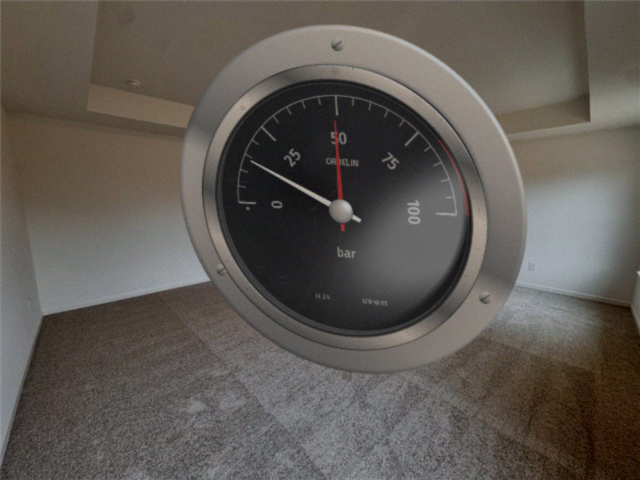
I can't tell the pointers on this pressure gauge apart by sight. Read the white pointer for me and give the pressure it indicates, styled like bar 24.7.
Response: bar 15
